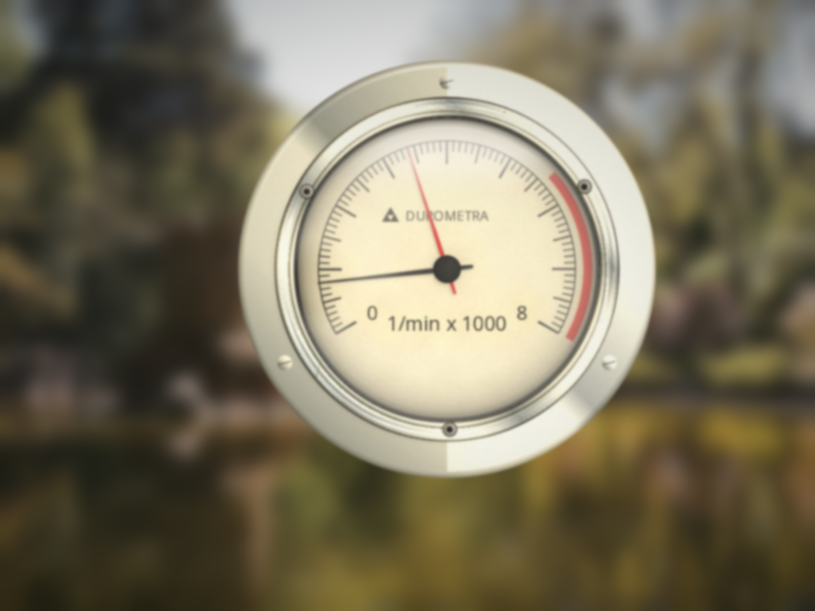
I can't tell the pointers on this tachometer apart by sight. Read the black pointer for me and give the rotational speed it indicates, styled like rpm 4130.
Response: rpm 800
